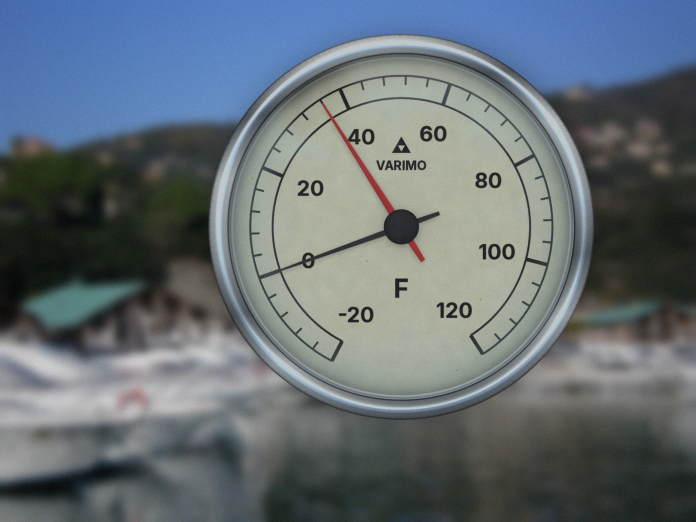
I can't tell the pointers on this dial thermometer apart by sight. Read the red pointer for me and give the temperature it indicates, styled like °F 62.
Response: °F 36
